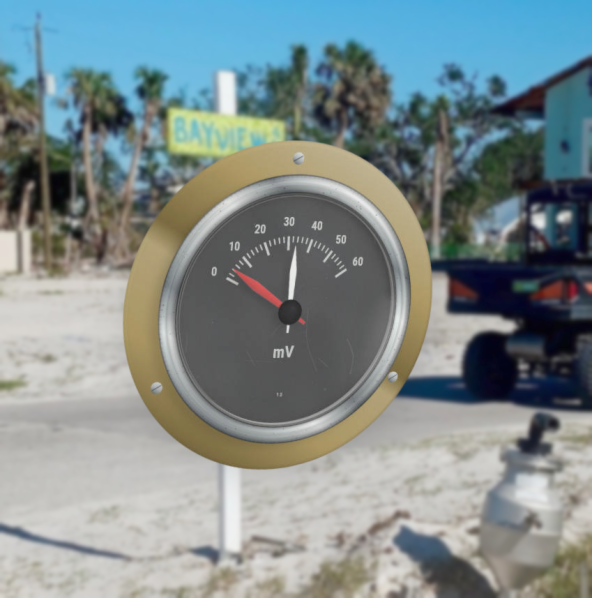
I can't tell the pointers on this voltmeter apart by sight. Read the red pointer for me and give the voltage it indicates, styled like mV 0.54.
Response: mV 4
